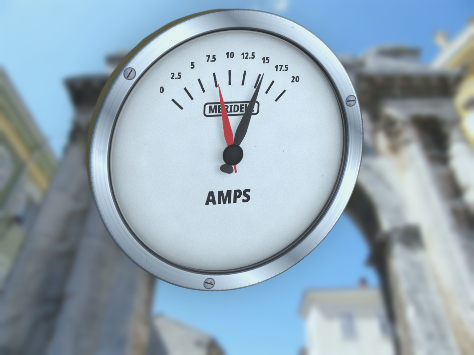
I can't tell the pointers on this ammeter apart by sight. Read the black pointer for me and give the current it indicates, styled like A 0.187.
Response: A 15
